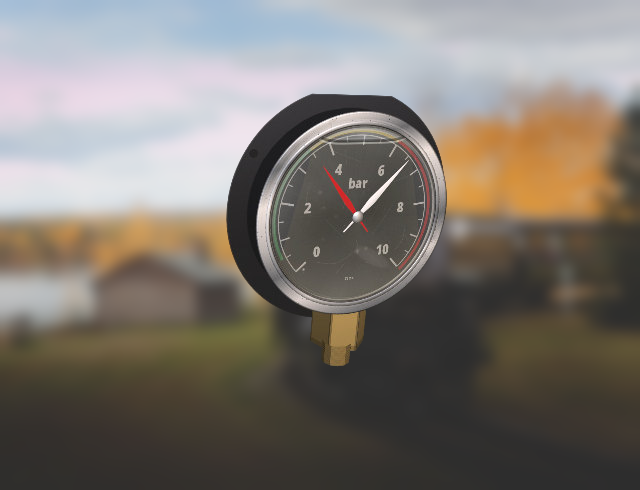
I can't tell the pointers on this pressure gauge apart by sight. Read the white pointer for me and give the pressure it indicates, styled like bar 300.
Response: bar 6.5
